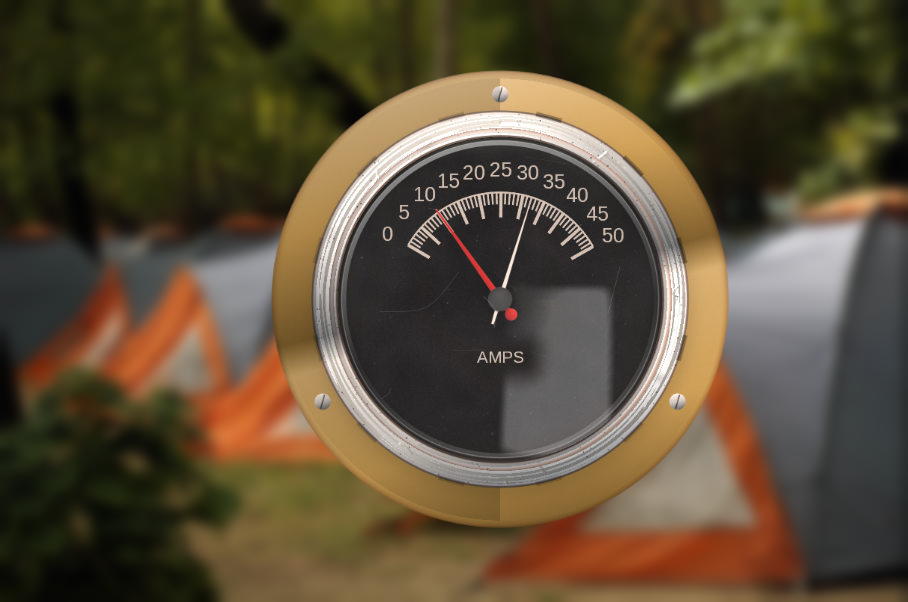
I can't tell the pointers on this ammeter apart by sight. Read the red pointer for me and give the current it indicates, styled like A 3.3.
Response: A 10
